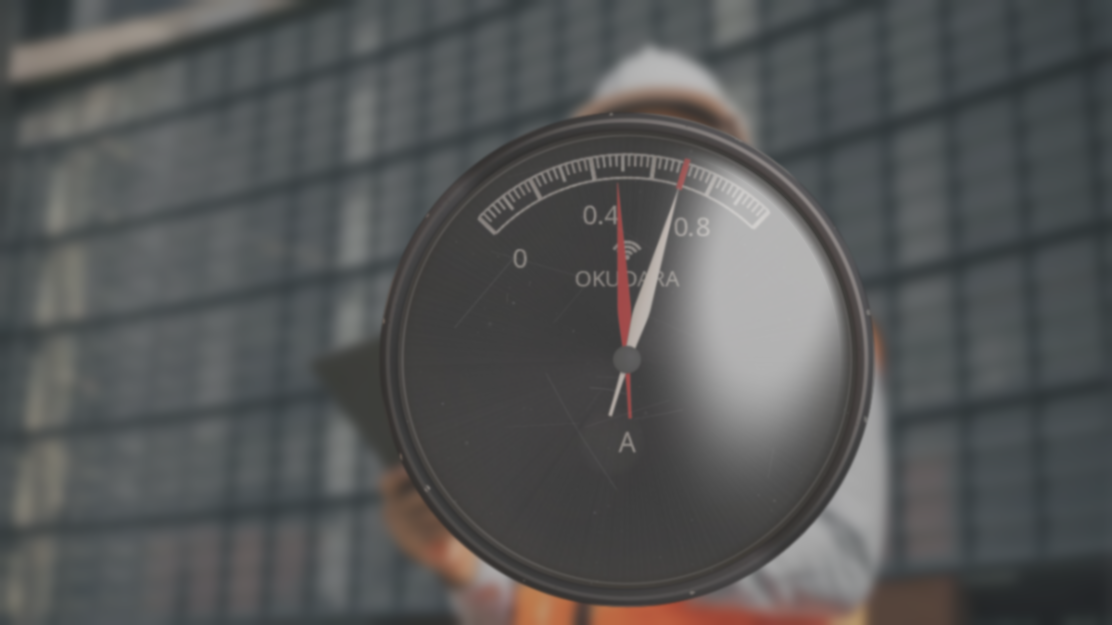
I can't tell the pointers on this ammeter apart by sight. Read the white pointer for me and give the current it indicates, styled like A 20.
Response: A 0.7
